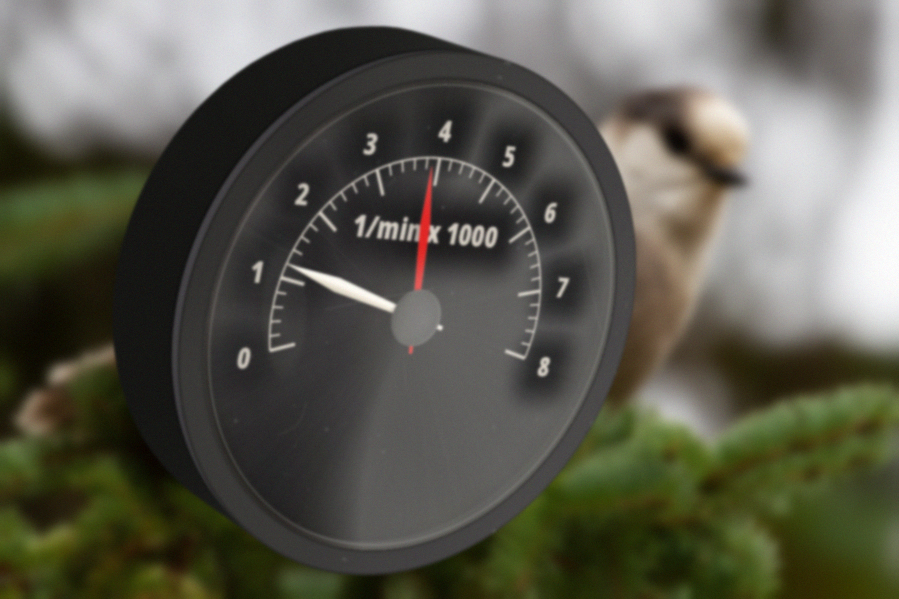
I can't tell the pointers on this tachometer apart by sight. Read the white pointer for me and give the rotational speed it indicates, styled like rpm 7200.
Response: rpm 1200
